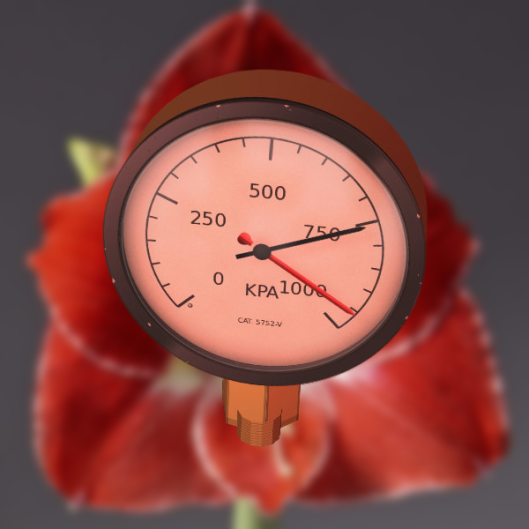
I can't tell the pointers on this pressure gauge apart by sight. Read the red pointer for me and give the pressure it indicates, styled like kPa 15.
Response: kPa 950
